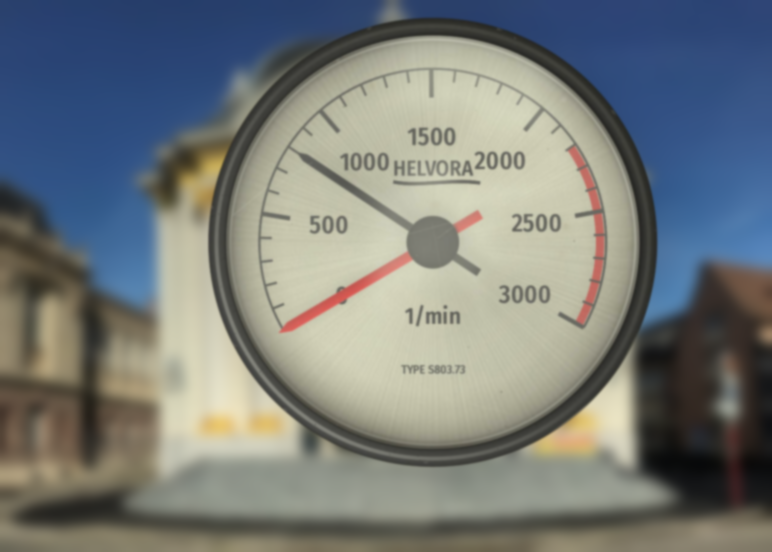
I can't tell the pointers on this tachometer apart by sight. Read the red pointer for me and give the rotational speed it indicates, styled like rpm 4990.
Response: rpm 0
